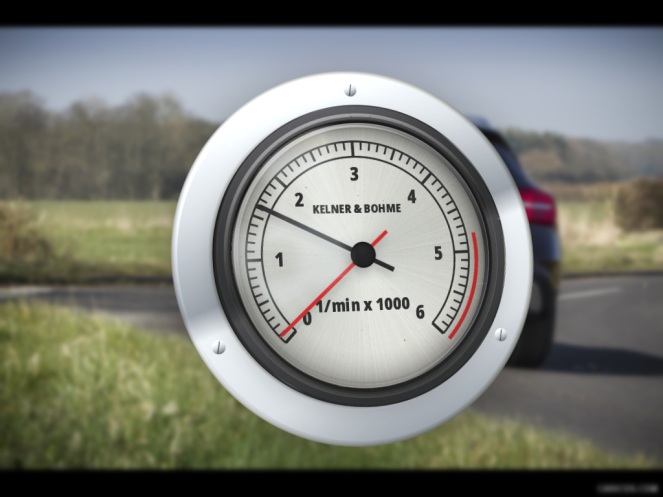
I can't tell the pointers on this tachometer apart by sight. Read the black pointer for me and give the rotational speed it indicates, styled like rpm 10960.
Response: rpm 1600
